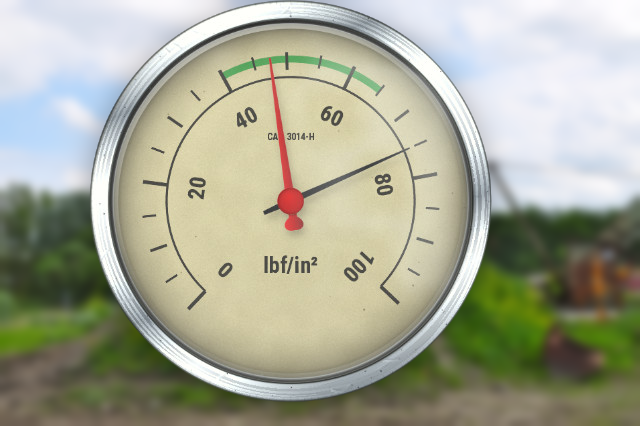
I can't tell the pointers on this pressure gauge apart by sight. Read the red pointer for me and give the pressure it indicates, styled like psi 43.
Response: psi 47.5
